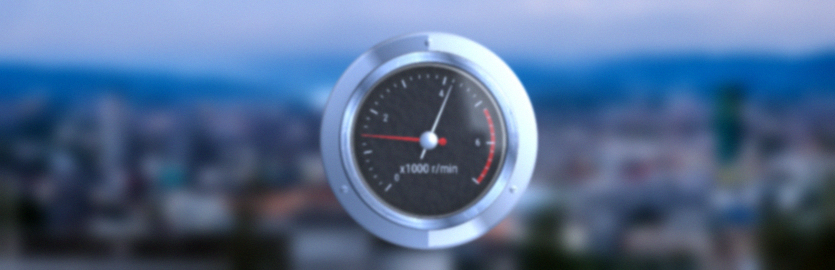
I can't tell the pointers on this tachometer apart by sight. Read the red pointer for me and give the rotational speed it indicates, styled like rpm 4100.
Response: rpm 1400
